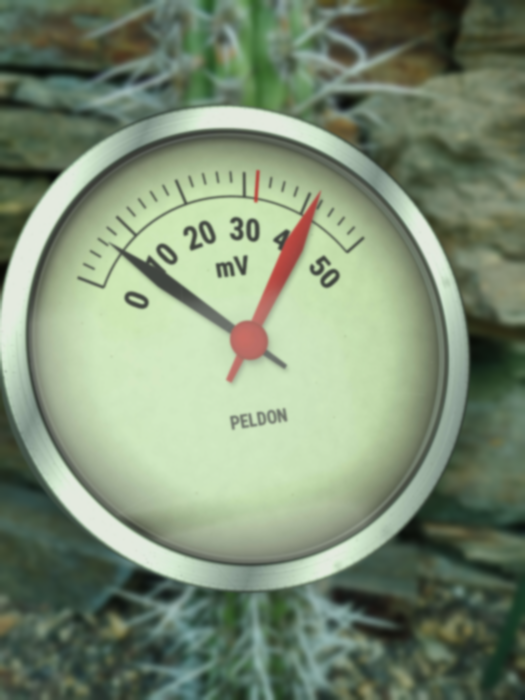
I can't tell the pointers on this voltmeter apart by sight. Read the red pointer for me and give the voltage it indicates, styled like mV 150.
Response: mV 41
